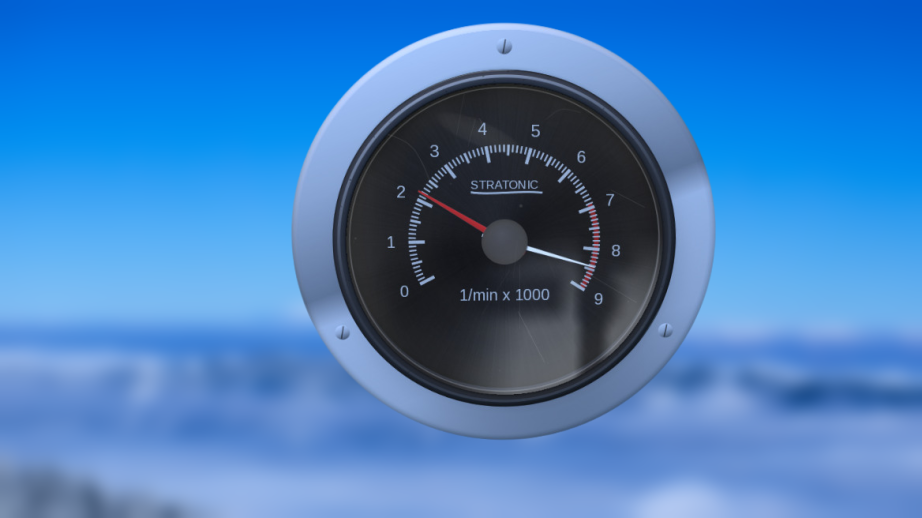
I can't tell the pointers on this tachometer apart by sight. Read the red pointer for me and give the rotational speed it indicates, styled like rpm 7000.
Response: rpm 2200
